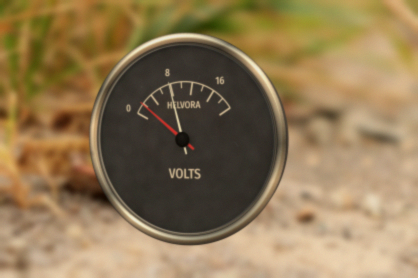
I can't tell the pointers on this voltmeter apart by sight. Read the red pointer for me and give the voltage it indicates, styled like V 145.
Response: V 2
